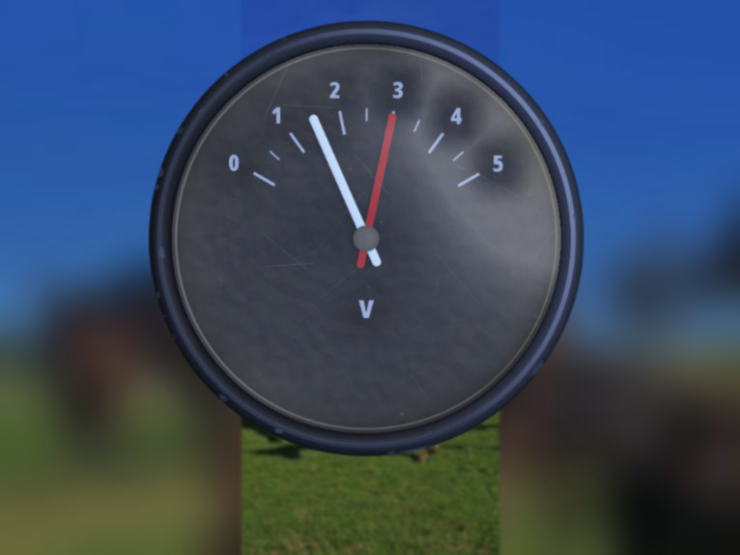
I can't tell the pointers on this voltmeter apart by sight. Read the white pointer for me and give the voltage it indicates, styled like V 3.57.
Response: V 1.5
